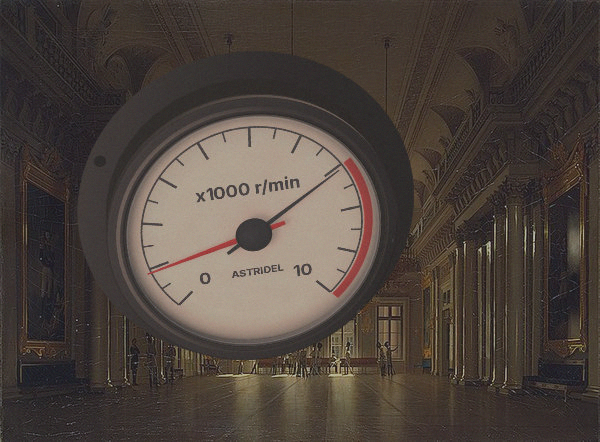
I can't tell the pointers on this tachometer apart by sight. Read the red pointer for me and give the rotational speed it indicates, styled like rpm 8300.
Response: rpm 1000
